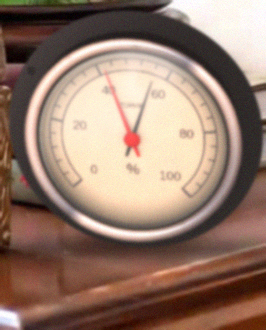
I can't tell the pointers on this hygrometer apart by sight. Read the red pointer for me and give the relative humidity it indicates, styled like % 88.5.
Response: % 42
